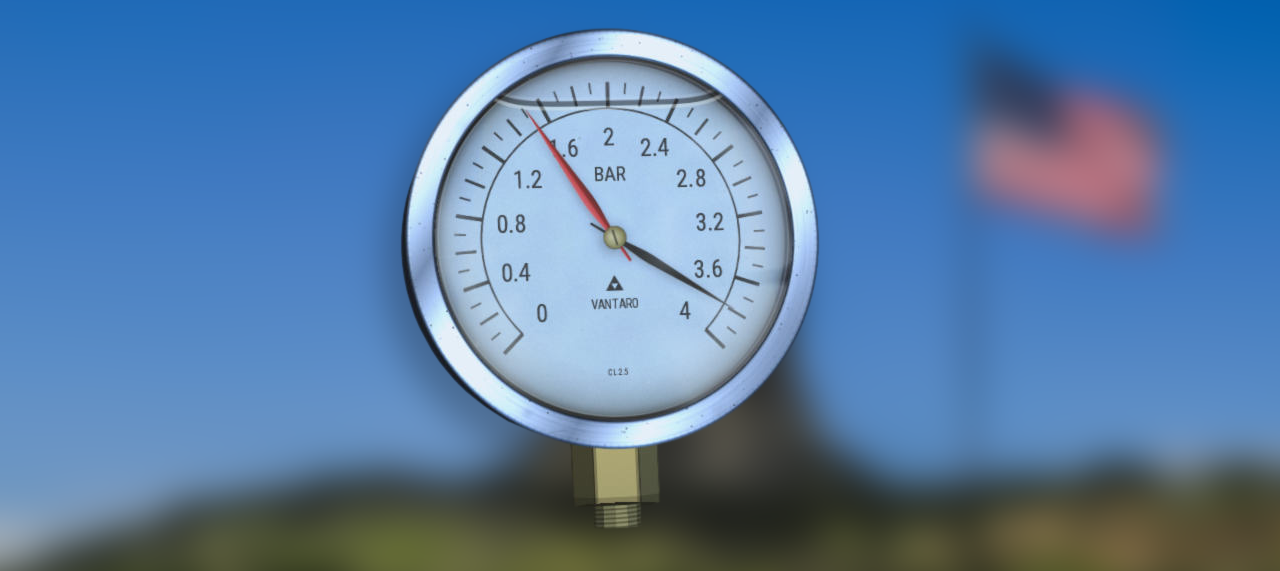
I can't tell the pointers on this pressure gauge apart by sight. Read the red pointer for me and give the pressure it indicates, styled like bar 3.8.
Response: bar 1.5
